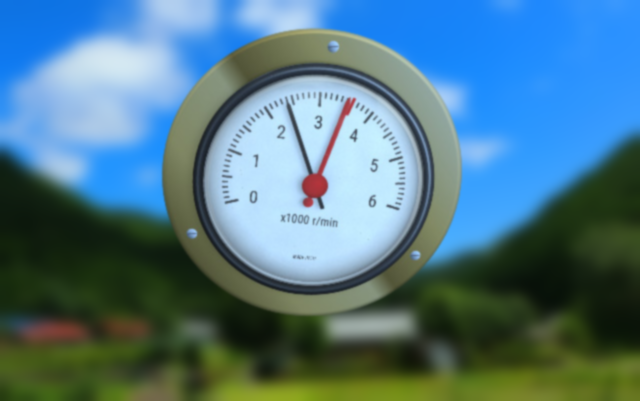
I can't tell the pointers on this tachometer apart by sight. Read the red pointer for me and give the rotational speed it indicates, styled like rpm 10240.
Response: rpm 3500
